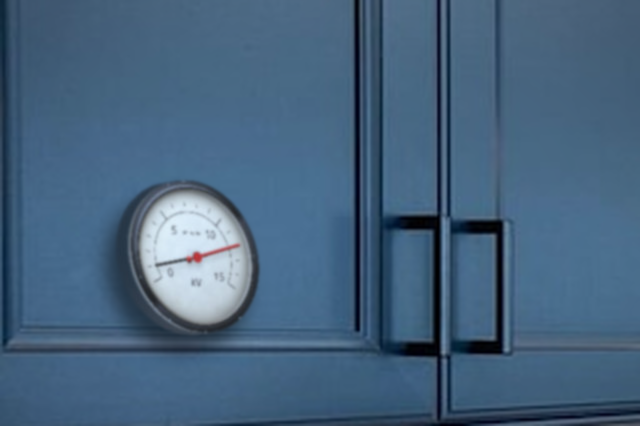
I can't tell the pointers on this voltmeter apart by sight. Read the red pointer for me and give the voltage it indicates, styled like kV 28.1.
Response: kV 12
